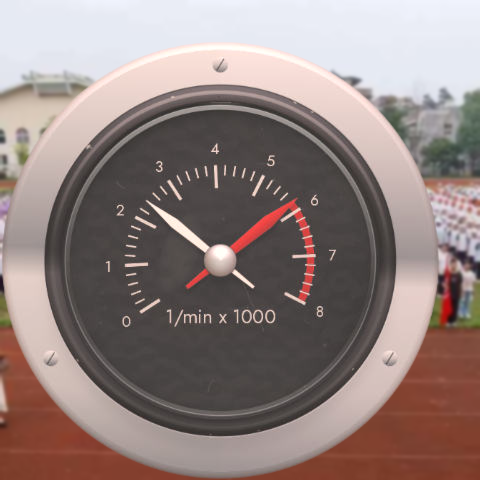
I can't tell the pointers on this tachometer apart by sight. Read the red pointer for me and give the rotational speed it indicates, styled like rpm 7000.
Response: rpm 5800
